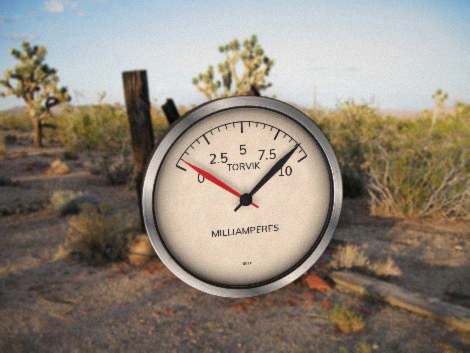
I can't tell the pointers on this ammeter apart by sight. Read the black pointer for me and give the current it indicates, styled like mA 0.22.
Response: mA 9
